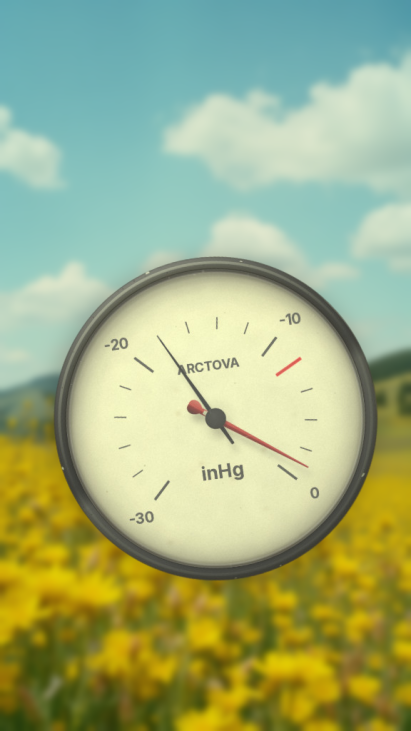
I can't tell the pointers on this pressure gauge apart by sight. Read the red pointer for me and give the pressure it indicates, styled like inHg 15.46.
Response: inHg -1
